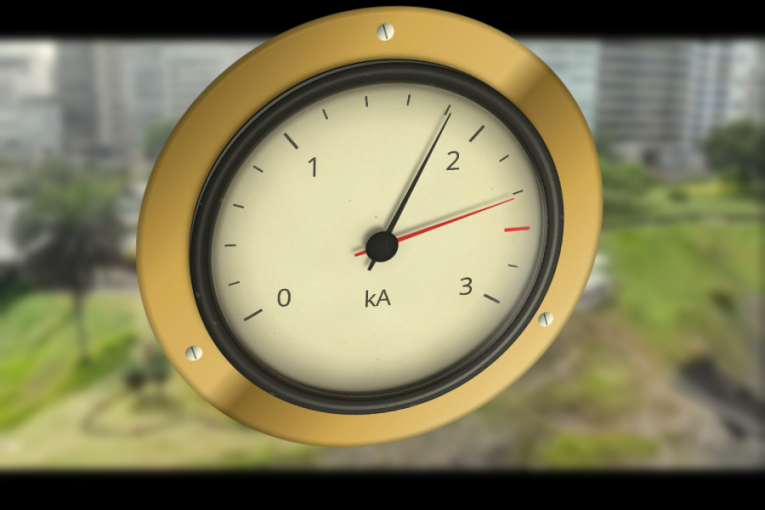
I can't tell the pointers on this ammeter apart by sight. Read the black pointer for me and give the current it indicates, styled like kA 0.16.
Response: kA 1.8
